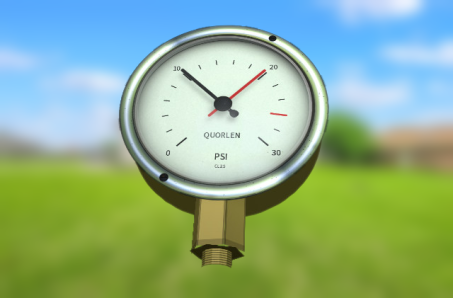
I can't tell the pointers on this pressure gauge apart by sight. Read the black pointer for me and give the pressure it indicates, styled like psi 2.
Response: psi 10
